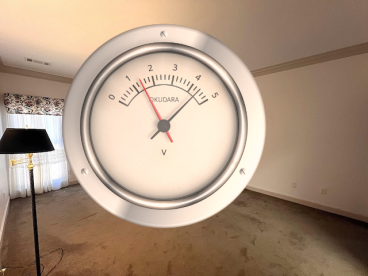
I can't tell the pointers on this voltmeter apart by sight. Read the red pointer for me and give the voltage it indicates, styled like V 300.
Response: V 1.4
